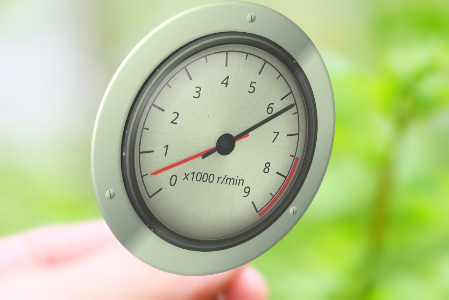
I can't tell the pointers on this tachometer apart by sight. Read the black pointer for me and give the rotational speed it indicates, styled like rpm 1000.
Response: rpm 6250
